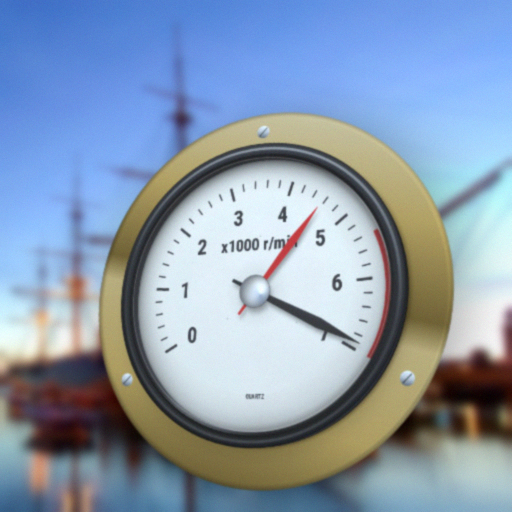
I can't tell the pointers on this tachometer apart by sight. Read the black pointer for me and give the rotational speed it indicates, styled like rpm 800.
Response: rpm 6900
